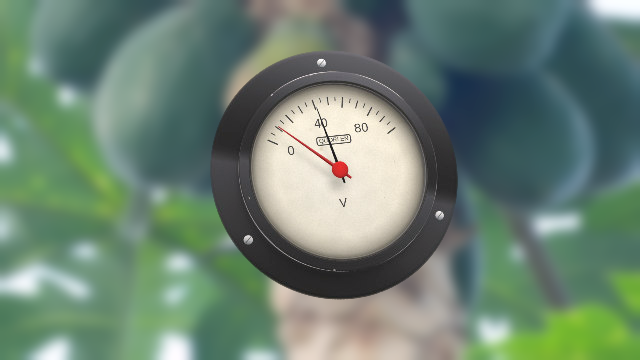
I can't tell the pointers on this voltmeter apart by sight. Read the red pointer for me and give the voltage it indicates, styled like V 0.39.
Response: V 10
